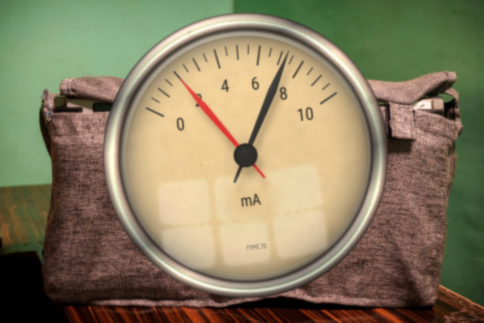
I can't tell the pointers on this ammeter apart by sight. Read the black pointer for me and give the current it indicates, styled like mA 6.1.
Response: mA 7.25
